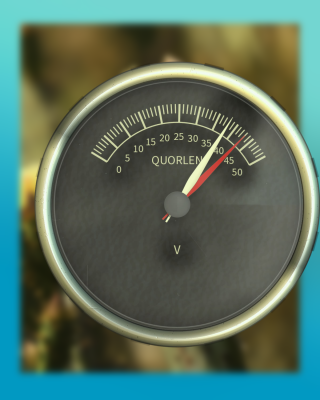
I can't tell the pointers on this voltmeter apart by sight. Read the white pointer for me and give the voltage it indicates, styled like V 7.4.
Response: V 38
